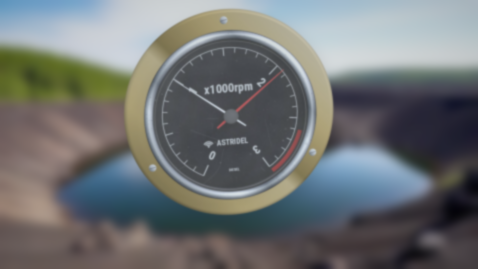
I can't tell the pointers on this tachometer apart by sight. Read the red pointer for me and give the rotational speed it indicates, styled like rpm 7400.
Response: rpm 2050
